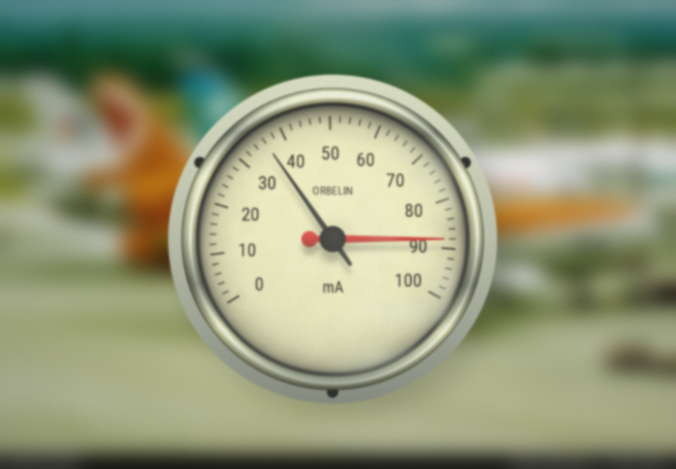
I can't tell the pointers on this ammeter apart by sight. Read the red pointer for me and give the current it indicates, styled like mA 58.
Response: mA 88
